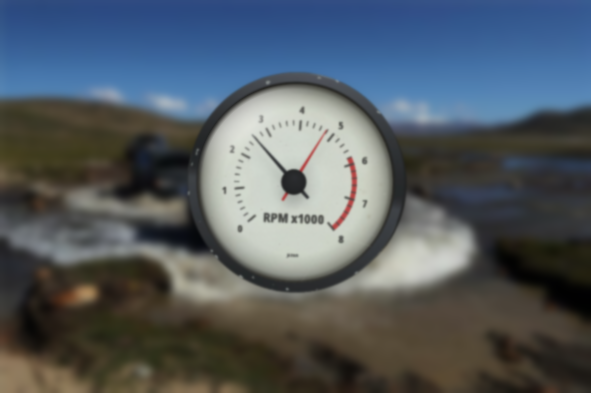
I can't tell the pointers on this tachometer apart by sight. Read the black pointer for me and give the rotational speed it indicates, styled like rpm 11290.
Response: rpm 2600
